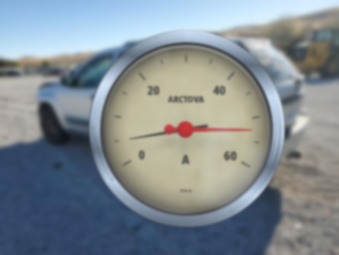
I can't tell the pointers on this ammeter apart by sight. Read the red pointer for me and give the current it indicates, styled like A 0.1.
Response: A 52.5
